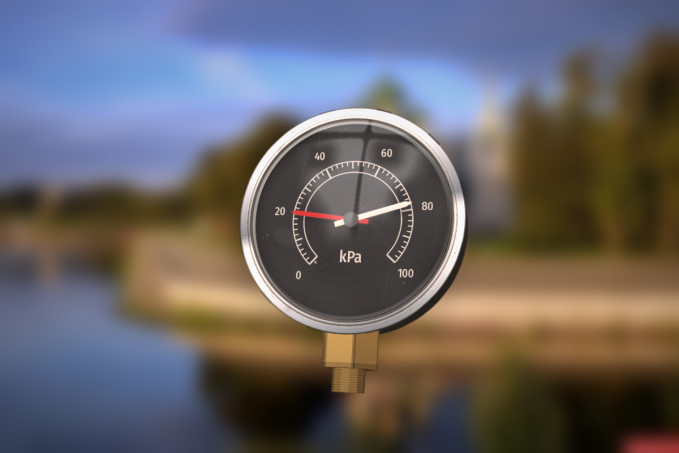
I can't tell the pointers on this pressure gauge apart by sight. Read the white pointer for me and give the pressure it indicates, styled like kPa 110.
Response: kPa 78
